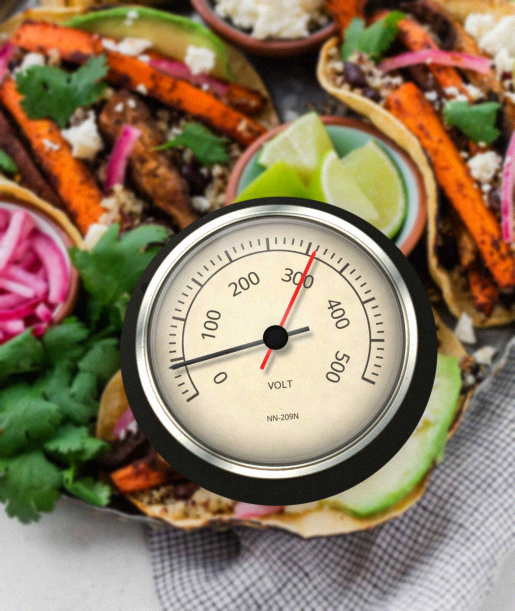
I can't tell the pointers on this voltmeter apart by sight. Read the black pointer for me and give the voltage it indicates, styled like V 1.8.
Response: V 40
